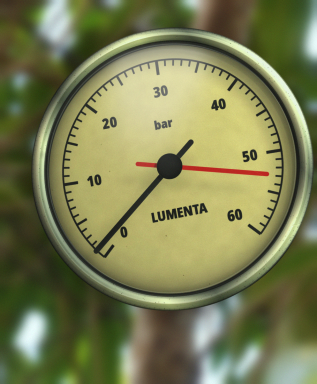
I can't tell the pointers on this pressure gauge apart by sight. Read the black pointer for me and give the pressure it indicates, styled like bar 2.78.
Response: bar 1
